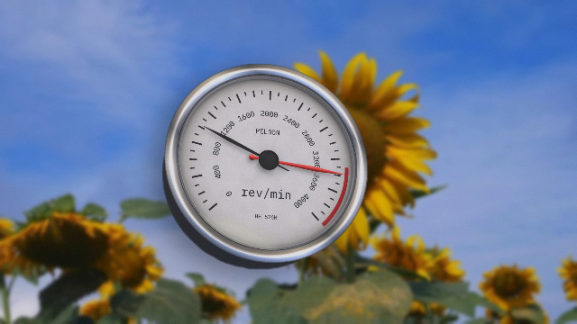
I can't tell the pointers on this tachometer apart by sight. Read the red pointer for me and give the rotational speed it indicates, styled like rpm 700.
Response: rpm 3400
